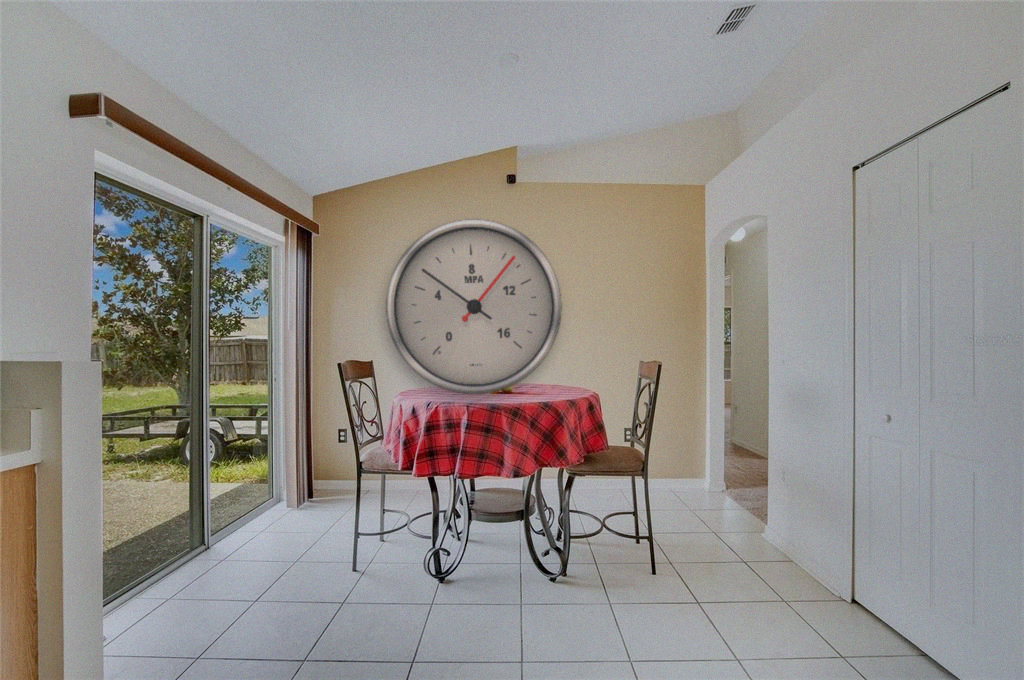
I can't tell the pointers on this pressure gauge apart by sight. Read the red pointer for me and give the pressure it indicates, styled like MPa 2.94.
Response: MPa 10.5
